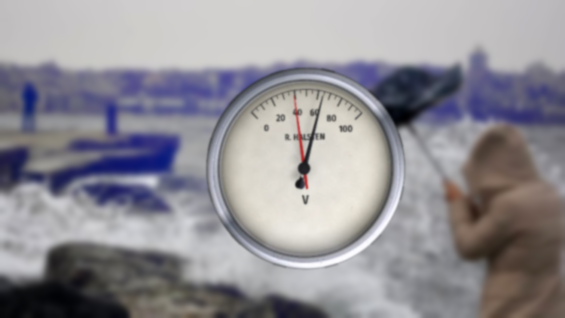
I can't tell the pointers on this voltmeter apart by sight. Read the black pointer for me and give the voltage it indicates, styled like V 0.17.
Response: V 65
